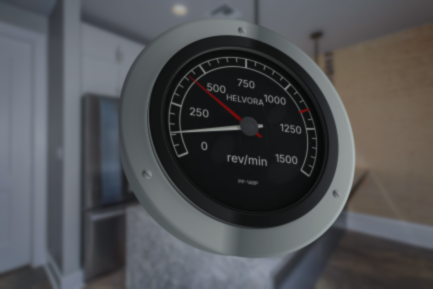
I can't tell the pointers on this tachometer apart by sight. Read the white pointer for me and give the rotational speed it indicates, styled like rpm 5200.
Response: rpm 100
